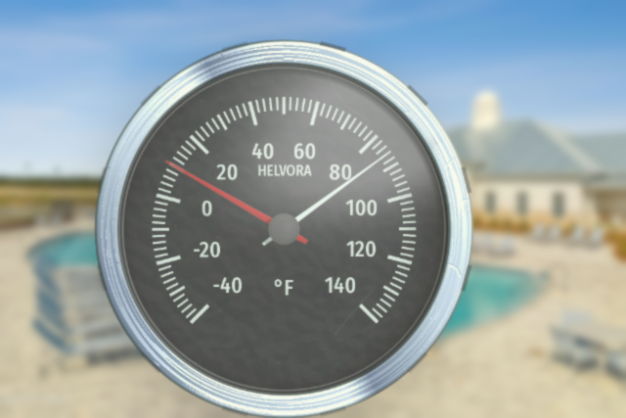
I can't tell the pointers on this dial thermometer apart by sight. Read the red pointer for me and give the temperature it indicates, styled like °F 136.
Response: °F 10
